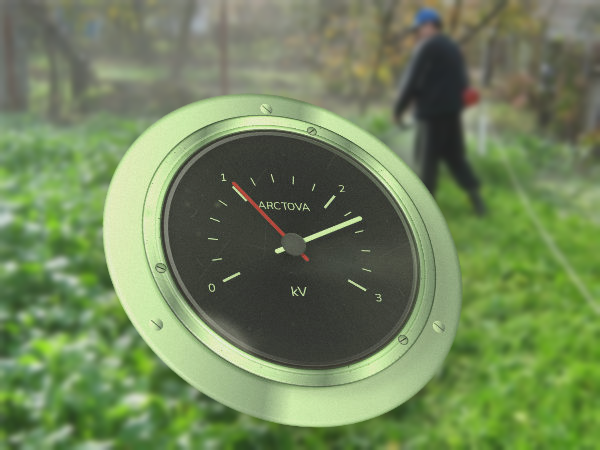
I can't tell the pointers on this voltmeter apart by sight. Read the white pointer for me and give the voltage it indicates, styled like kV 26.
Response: kV 2.3
